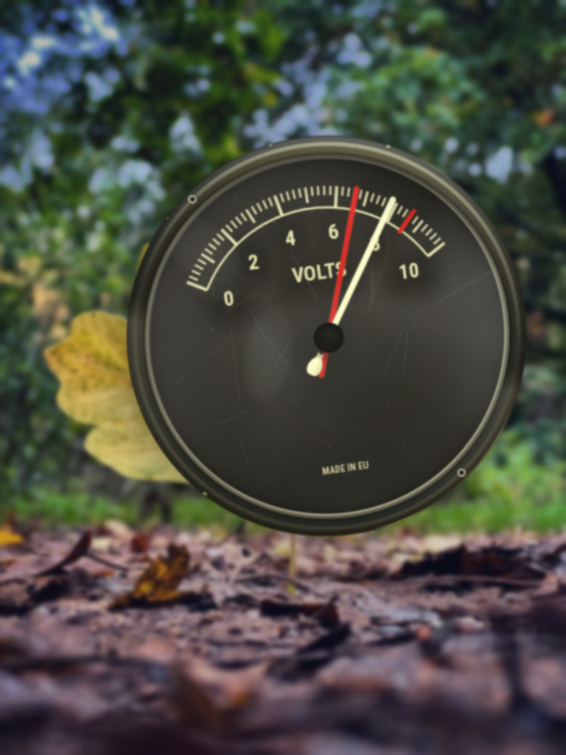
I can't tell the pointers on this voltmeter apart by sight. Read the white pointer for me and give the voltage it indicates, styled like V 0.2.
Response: V 7.8
